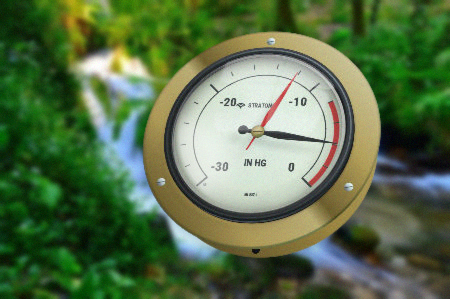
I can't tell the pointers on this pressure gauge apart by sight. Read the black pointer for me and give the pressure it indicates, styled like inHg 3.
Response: inHg -4
